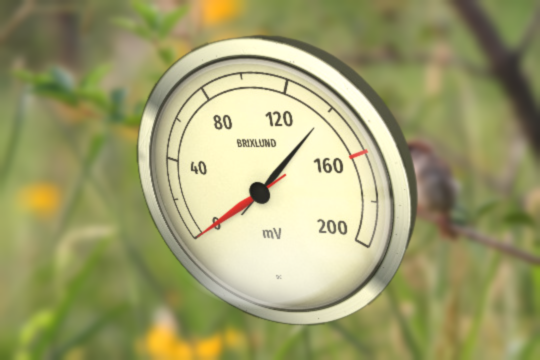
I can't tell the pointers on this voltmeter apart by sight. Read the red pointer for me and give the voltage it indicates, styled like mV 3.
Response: mV 0
